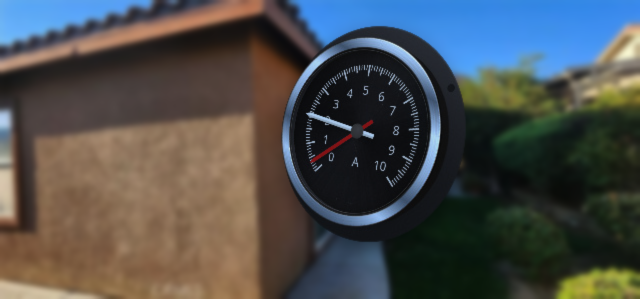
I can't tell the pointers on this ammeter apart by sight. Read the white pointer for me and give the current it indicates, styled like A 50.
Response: A 2
